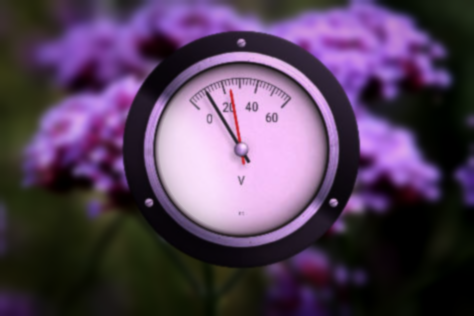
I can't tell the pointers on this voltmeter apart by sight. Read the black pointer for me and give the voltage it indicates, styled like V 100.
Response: V 10
